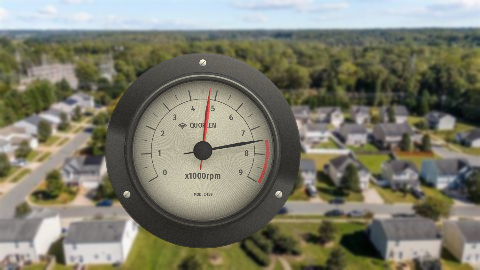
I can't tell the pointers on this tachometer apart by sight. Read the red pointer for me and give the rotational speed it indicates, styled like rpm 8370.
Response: rpm 4750
